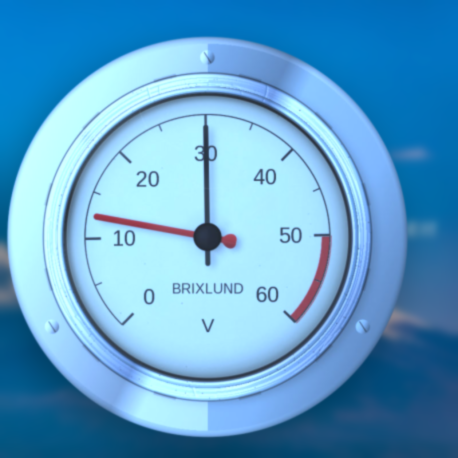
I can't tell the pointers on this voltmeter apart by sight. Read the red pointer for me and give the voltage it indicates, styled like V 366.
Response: V 12.5
